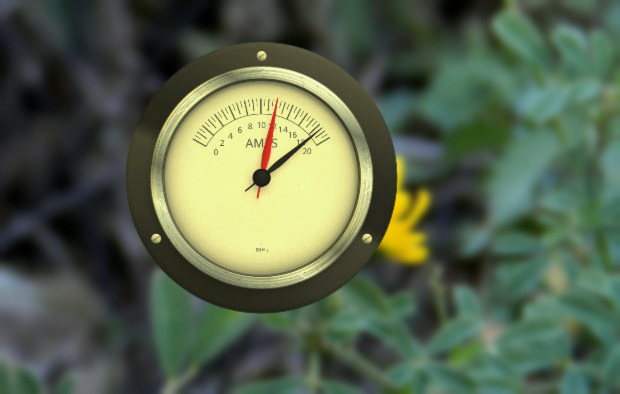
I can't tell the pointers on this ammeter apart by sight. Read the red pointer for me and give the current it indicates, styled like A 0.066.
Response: A 12
